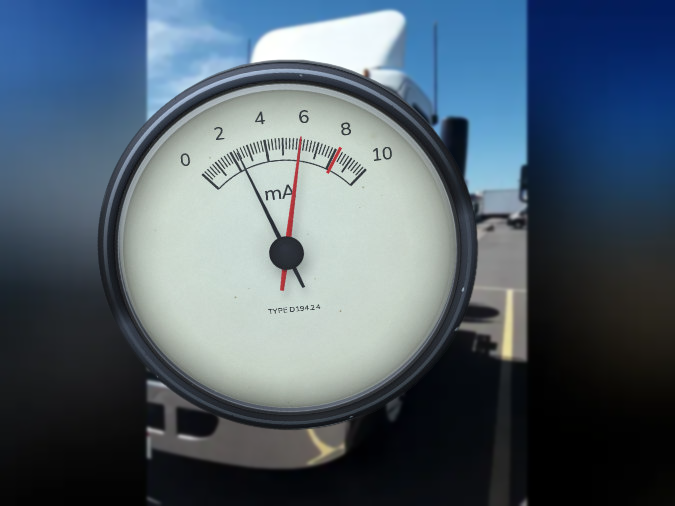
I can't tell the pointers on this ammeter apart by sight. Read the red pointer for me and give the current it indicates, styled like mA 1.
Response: mA 6
